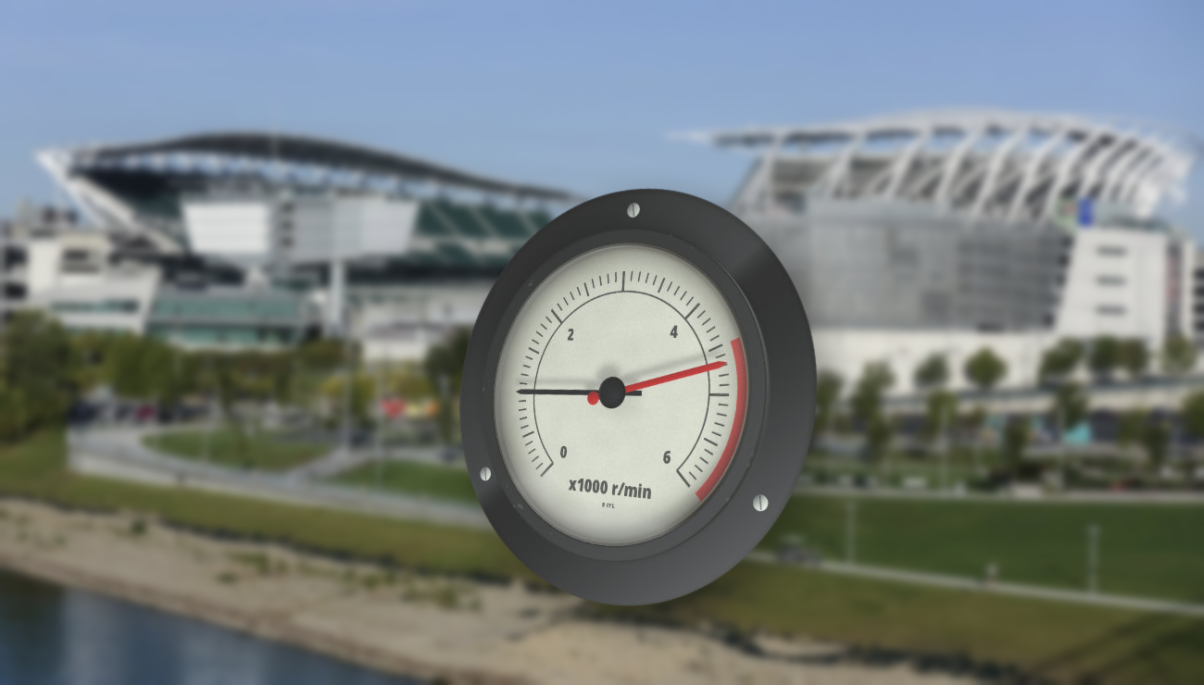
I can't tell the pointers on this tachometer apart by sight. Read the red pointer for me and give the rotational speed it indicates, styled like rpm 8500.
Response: rpm 4700
